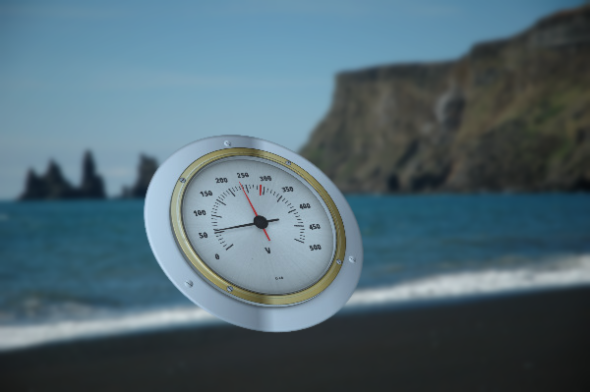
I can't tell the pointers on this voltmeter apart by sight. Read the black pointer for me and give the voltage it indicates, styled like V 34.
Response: V 50
